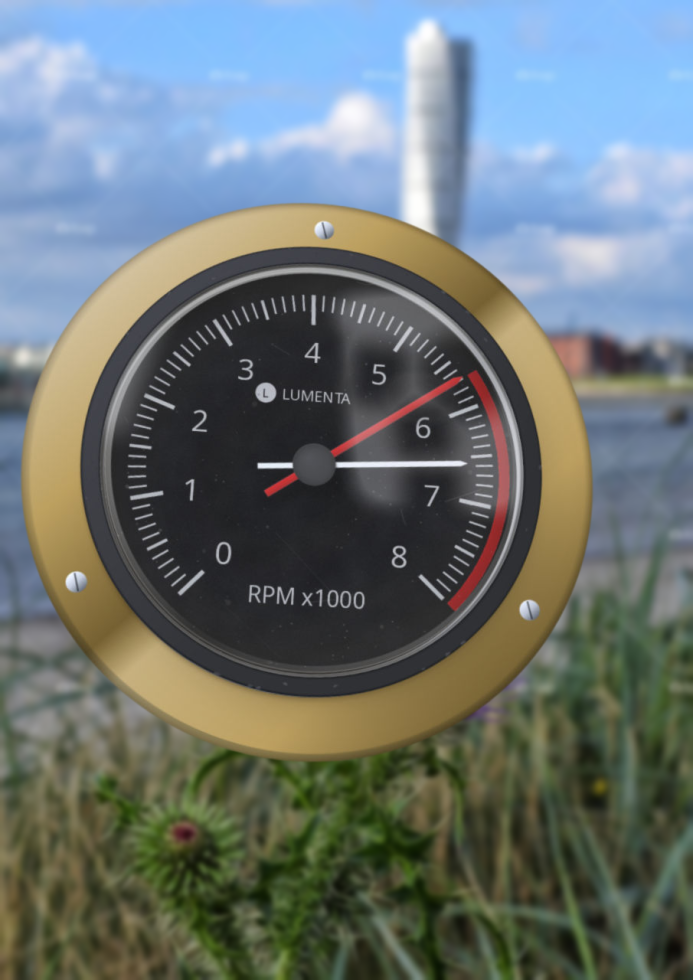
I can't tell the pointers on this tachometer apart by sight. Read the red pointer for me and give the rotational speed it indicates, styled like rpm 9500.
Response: rpm 5700
